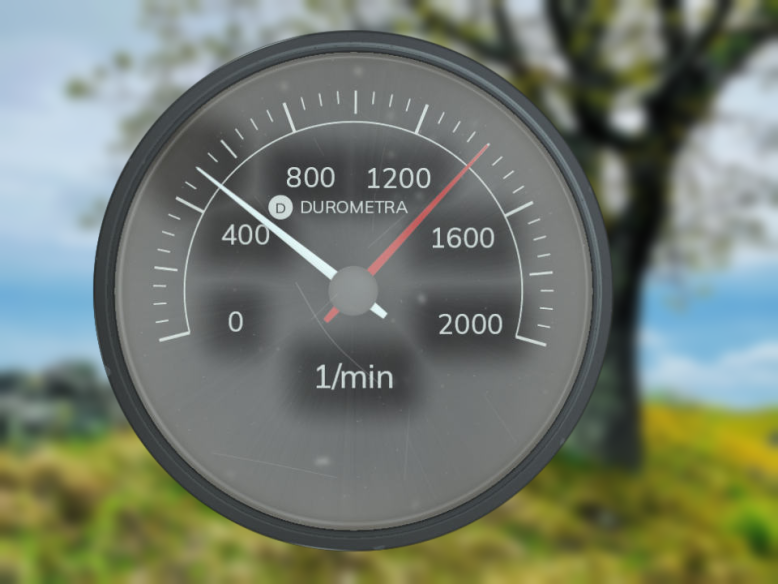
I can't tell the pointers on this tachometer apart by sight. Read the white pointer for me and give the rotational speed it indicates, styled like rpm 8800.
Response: rpm 500
